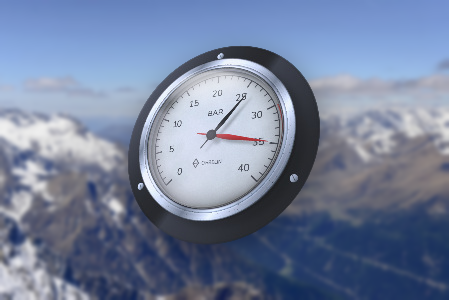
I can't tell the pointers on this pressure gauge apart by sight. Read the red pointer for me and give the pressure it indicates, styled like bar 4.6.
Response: bar 35
